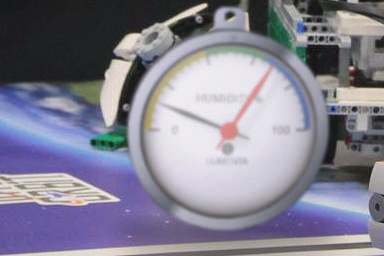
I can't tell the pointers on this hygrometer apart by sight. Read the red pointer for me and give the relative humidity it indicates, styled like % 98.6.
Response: % 68
